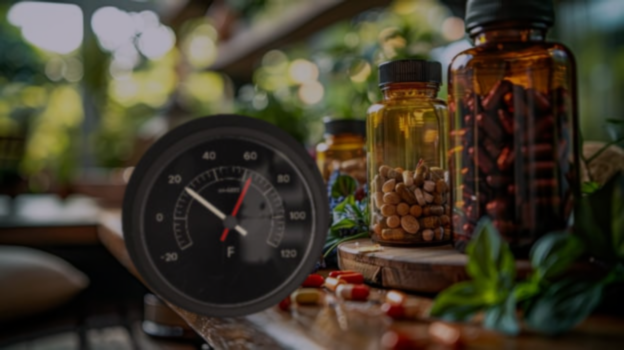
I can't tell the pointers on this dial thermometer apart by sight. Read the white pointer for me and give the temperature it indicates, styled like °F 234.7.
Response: °F 20
